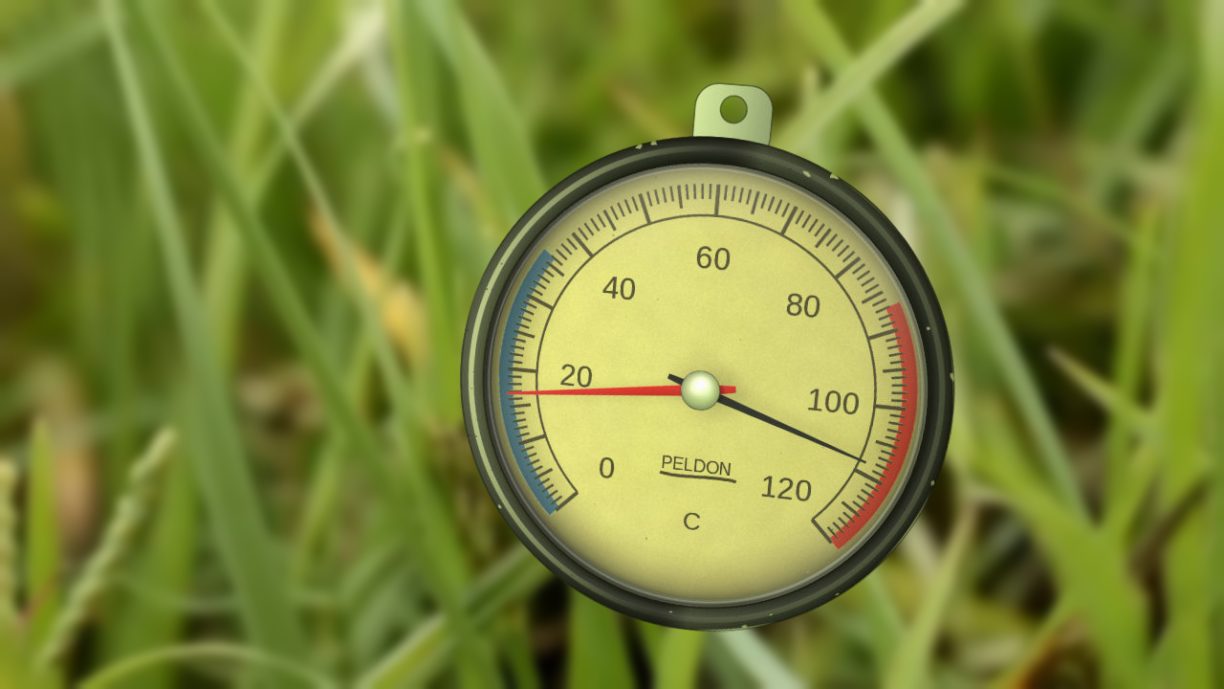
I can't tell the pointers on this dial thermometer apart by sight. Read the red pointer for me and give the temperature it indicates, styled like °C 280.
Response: °C 17
